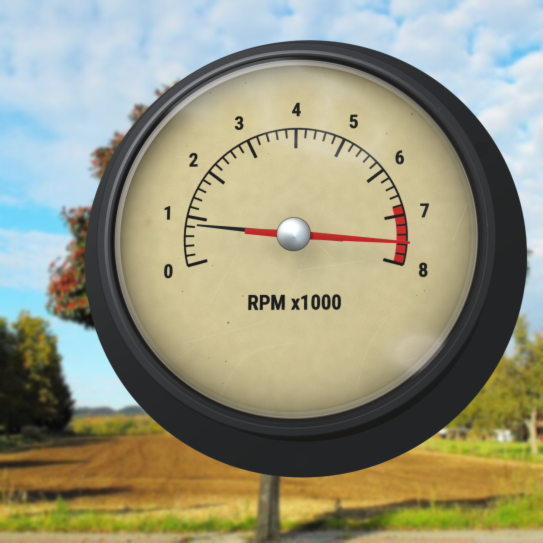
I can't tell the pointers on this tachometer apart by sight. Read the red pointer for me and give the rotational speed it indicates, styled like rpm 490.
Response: rpm 7600
